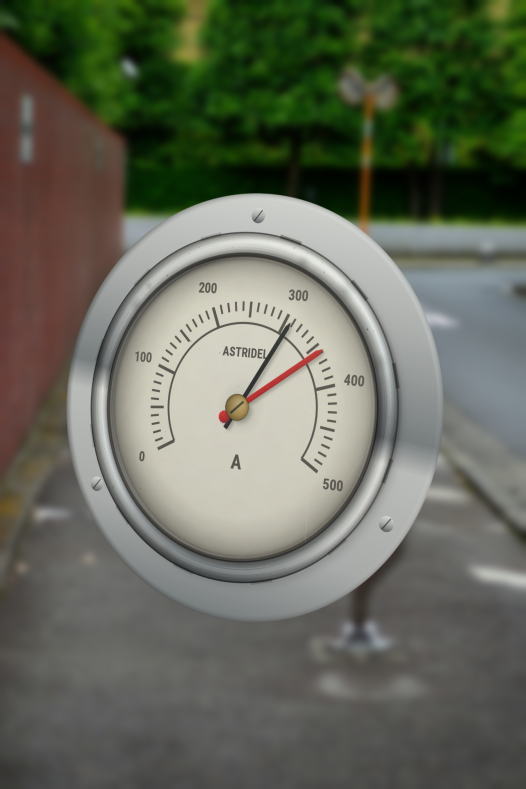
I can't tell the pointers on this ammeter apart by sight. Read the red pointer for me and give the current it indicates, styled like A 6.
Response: A 360
